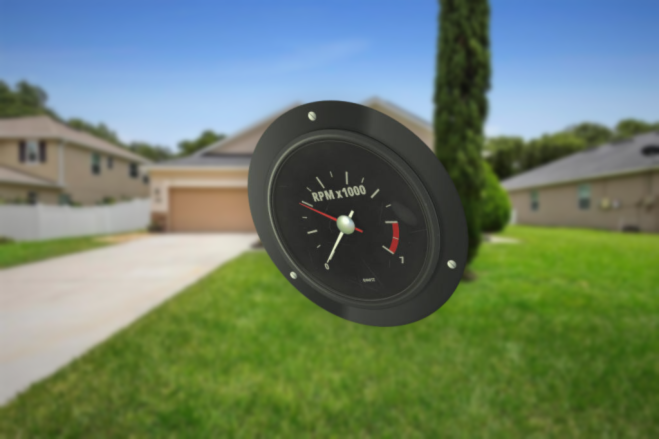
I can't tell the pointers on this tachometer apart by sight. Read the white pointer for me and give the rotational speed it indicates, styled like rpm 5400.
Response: rpm 0
